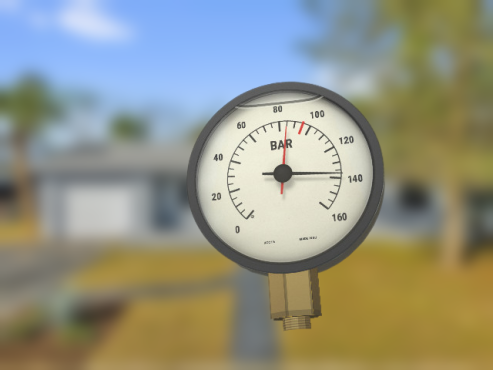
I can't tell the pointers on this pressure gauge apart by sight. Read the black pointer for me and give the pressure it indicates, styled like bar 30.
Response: bar 137.5
